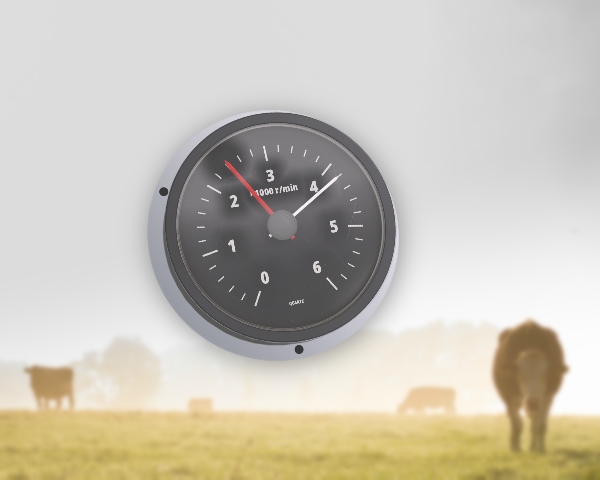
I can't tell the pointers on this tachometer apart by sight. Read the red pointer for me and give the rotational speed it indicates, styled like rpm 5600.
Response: rpm 2400
